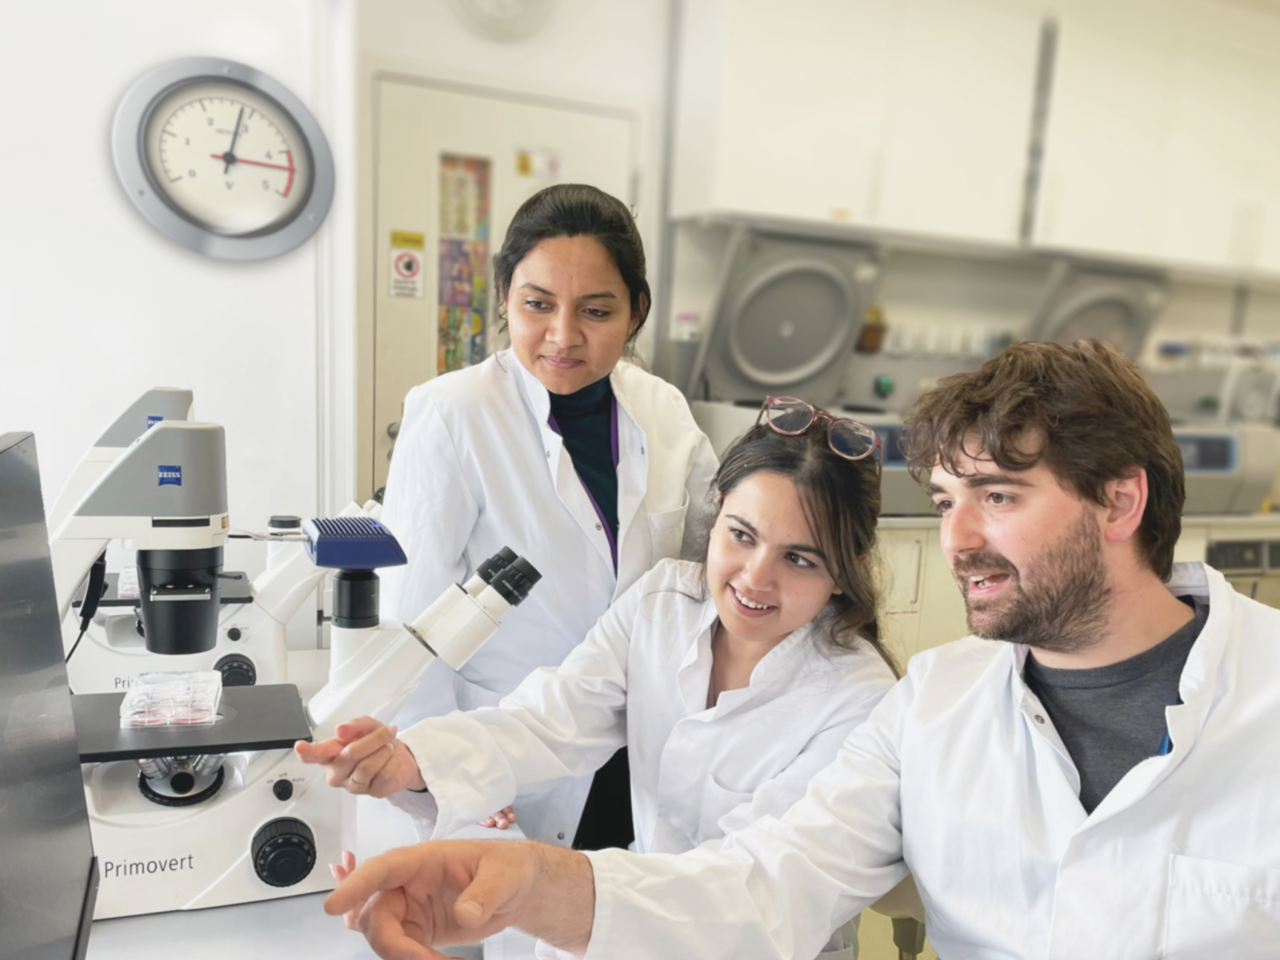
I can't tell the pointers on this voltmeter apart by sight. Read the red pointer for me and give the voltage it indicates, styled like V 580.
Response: V 4.4
